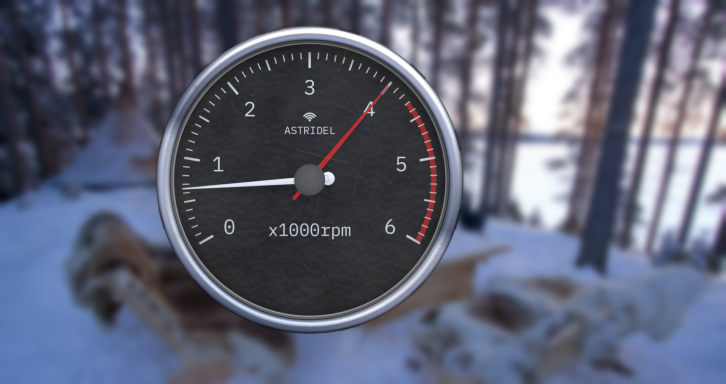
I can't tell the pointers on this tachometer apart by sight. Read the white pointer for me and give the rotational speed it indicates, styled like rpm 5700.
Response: rpm 650
